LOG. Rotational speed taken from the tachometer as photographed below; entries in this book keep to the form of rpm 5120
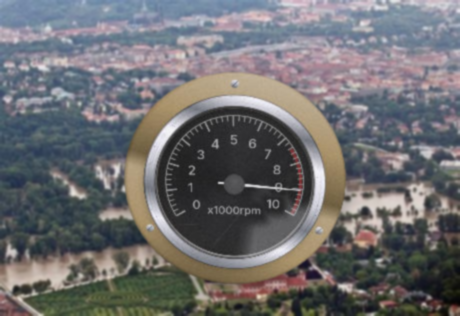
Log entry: rpm 9000
